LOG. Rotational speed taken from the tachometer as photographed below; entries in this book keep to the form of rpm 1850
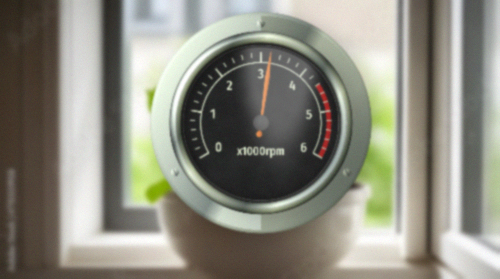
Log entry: rpm 3200
